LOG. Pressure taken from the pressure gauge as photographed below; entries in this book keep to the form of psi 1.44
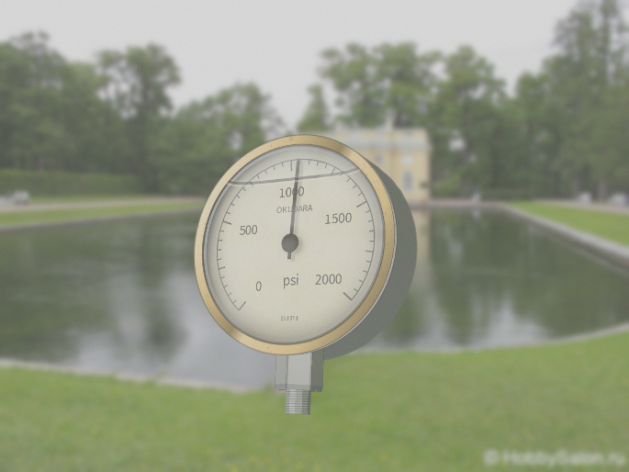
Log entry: psi 1050
